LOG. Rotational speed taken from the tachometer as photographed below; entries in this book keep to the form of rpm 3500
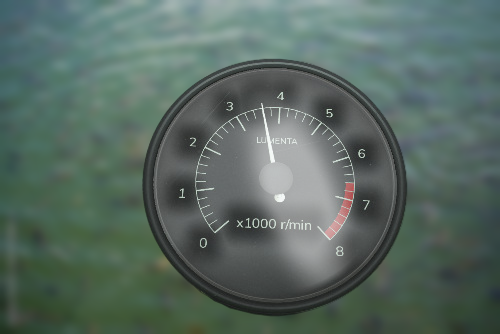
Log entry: rpm 3600
